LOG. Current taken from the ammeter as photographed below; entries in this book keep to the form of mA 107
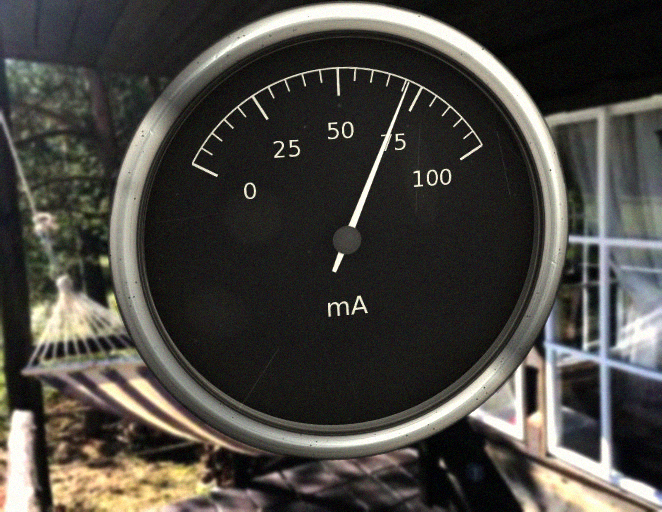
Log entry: mA 70
